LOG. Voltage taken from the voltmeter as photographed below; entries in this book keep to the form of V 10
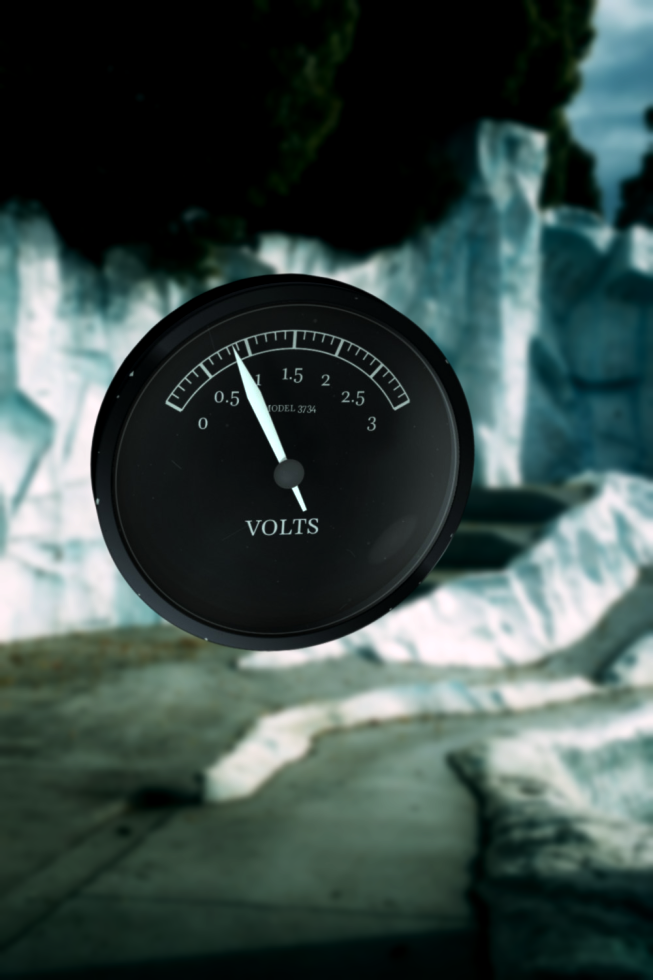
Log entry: V 0.85
